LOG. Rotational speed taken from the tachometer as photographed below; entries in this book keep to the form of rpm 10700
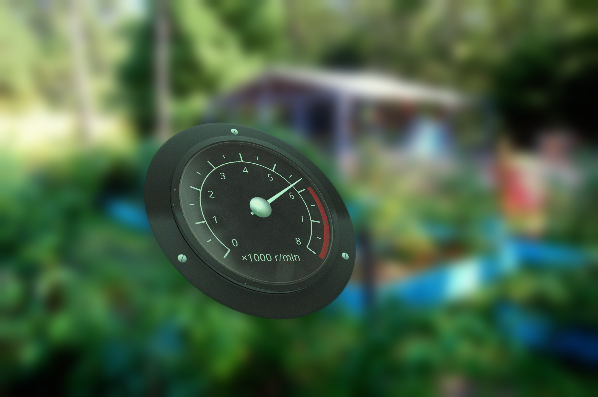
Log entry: rpm 5750
